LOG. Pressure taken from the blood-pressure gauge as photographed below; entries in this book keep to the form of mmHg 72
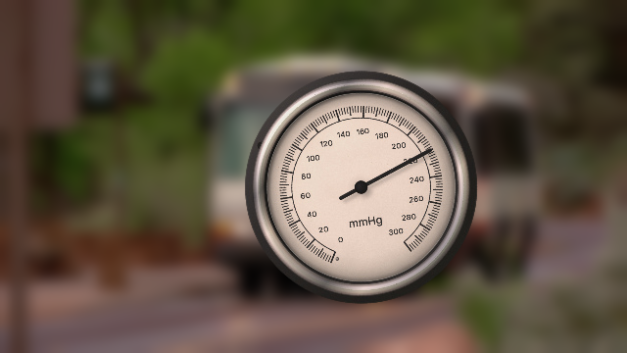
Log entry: mmHg 220
